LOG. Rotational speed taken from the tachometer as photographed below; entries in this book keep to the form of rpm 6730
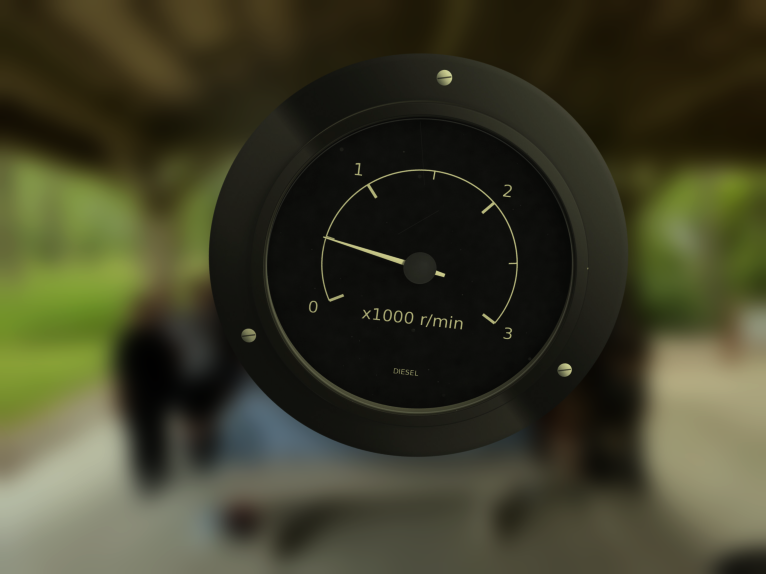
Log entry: rpm 500
